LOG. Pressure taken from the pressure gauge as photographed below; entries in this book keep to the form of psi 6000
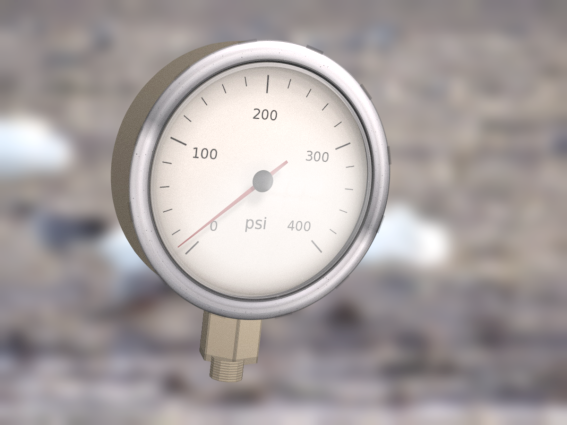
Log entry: psi 10
